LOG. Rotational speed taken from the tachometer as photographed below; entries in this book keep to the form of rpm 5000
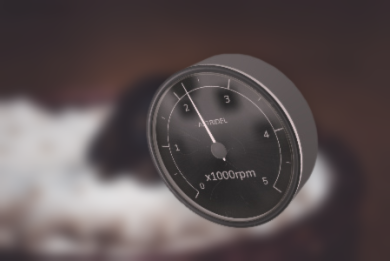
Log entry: rpm 2250
